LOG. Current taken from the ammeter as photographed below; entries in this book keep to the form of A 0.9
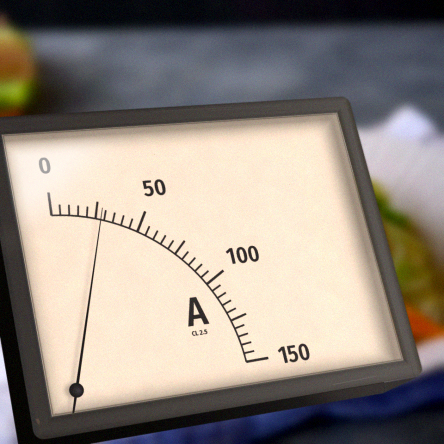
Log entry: A 27.5
